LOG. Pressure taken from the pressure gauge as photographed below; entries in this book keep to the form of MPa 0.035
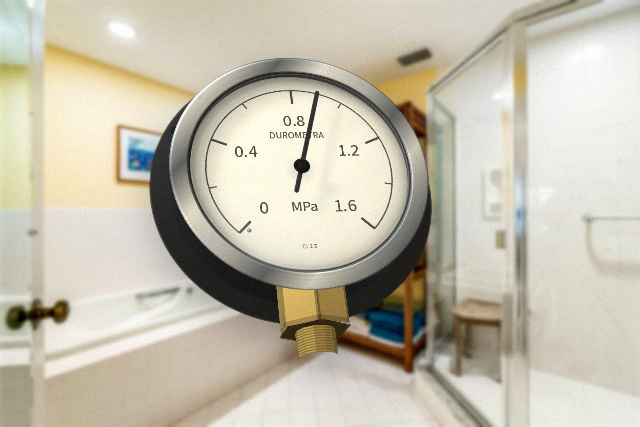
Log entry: MPa 0.9
